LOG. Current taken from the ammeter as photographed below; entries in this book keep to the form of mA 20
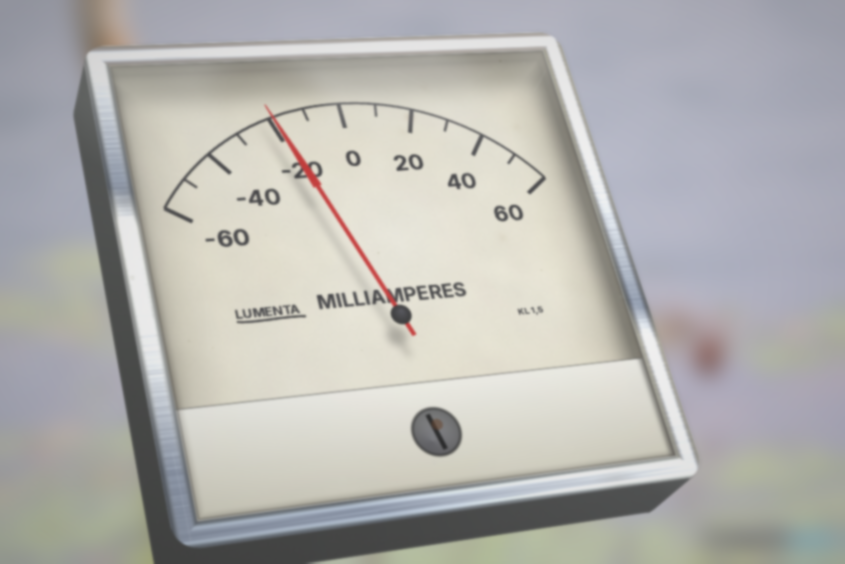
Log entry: mA -20
